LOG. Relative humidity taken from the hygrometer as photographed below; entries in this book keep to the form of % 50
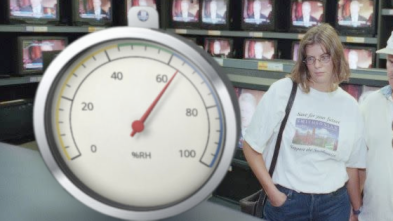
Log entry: % 64
